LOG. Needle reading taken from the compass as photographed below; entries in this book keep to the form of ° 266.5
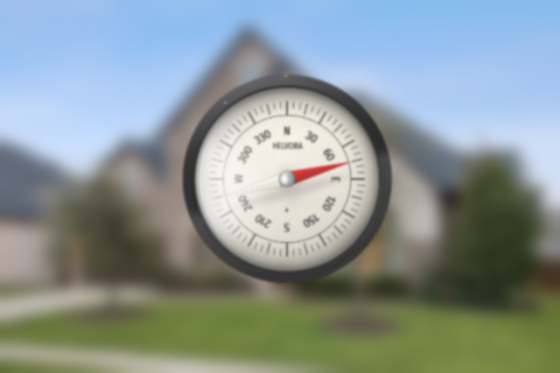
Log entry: ° 75
